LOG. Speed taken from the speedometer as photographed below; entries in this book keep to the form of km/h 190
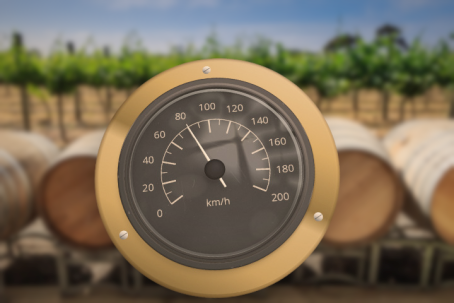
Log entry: km/h 80
